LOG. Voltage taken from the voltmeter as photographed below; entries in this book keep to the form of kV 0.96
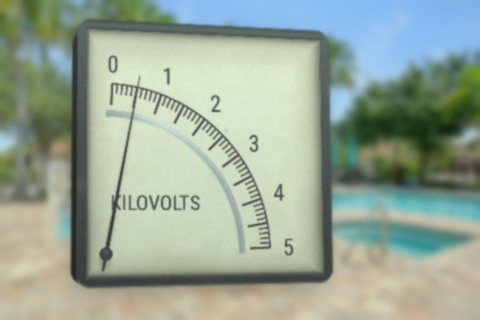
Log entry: kV 0.5
